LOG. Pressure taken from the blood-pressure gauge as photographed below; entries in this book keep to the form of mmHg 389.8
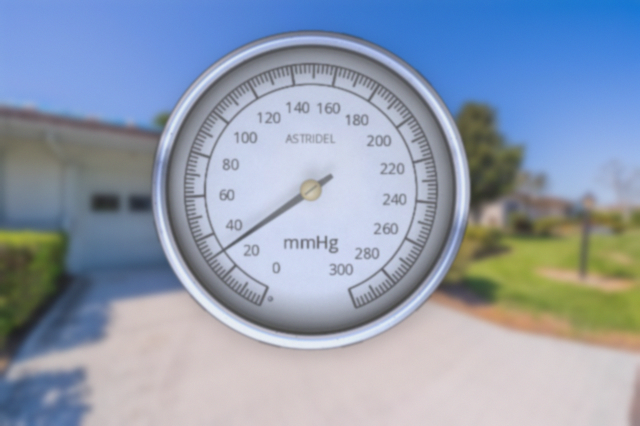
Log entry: mmHg 30
